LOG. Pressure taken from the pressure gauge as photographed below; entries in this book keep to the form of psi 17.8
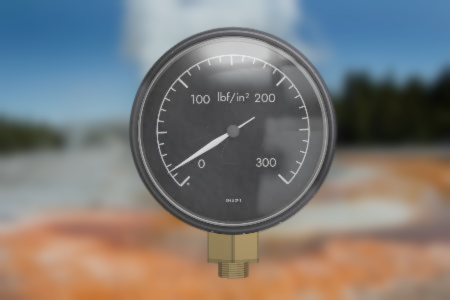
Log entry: psi 15
